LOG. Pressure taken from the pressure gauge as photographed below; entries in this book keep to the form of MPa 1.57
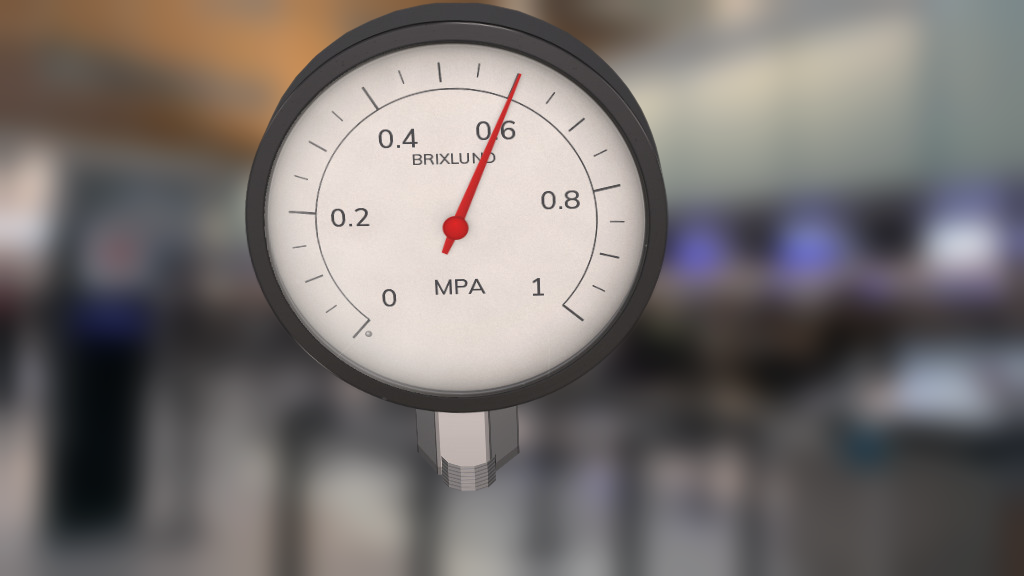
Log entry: MPa 0.6
